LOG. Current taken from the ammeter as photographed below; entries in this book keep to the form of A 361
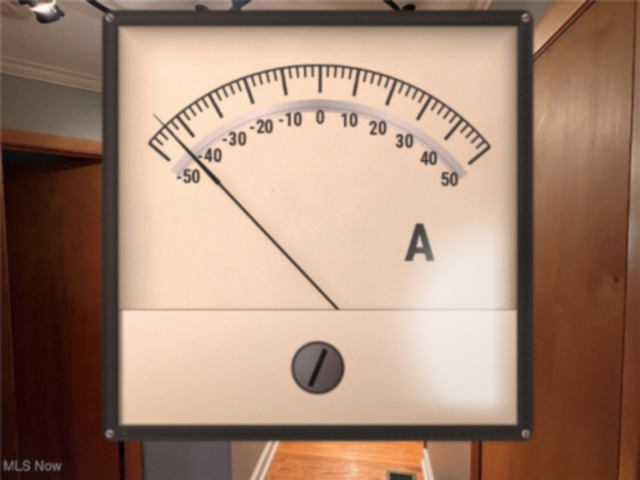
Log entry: A -44
